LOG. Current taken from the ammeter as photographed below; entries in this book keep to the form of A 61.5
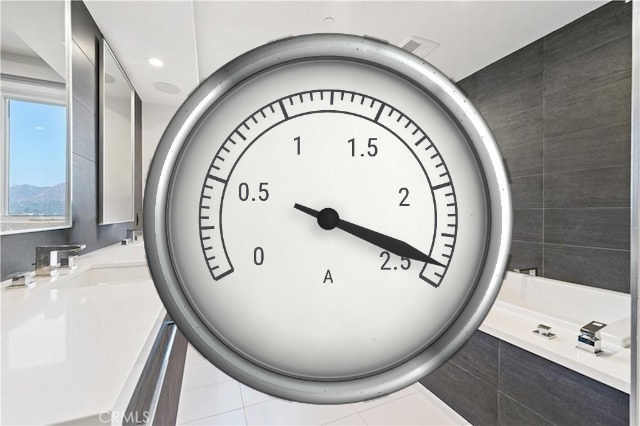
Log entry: A 2.4
